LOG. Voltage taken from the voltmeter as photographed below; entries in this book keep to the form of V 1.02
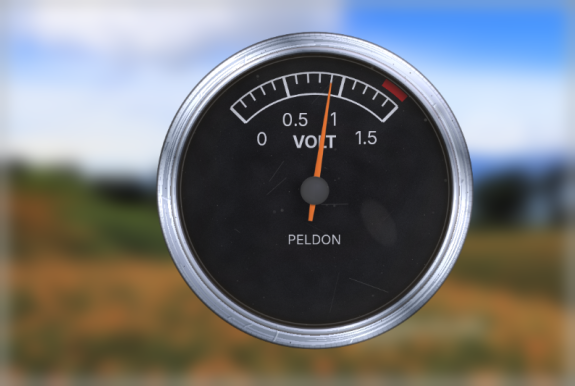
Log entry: V 0.9
